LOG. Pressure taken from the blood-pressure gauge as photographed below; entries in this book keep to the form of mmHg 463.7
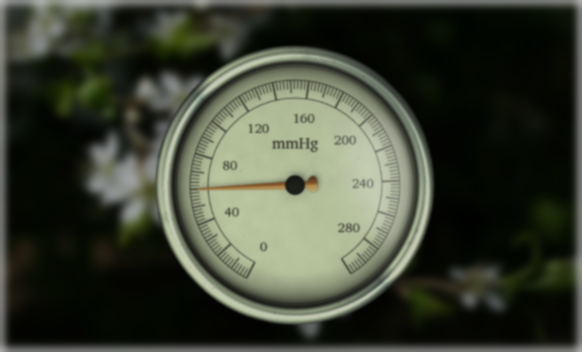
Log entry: mmHg 60
